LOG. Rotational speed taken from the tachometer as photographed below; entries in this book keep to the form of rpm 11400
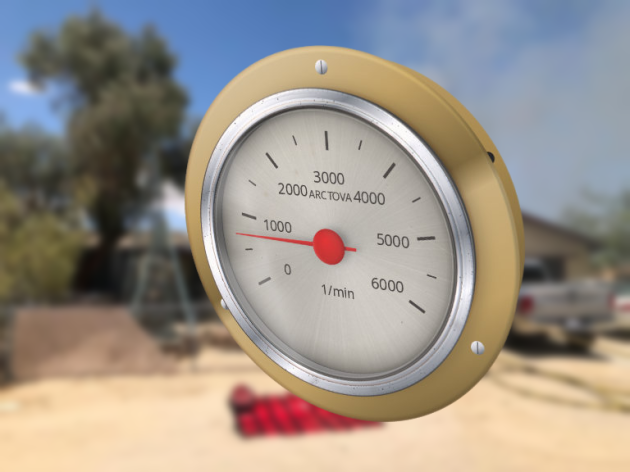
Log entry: rpm 750
